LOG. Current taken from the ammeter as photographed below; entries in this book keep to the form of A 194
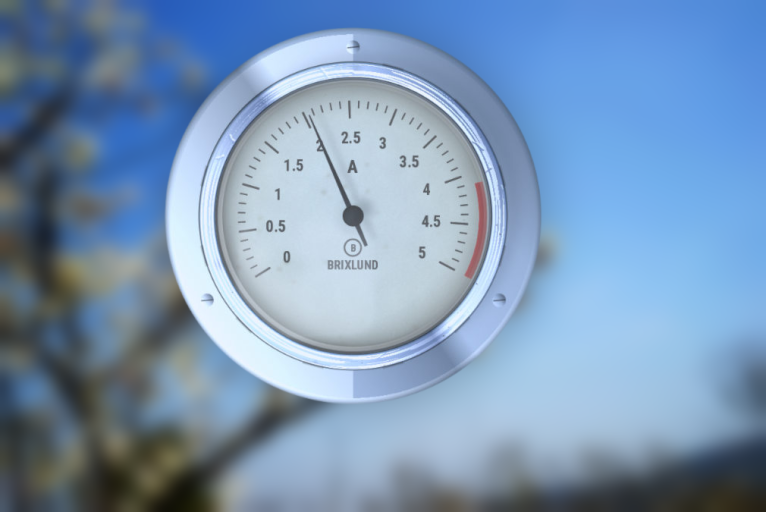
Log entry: A 2.05
